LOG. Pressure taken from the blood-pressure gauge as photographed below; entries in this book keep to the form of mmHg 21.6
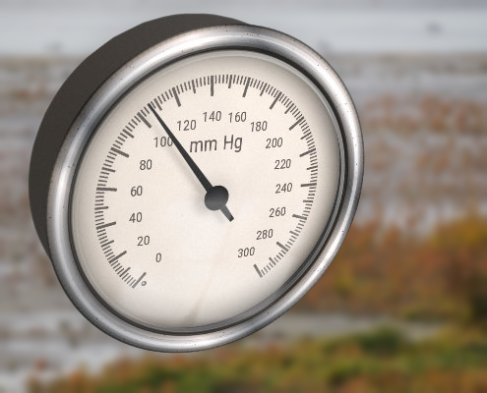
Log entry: mmHg 106
